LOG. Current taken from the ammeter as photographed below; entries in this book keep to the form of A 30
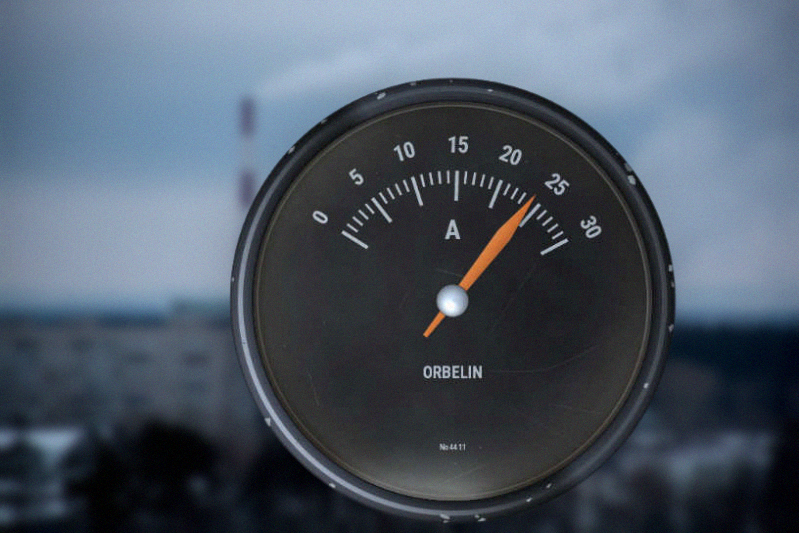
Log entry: A 24
